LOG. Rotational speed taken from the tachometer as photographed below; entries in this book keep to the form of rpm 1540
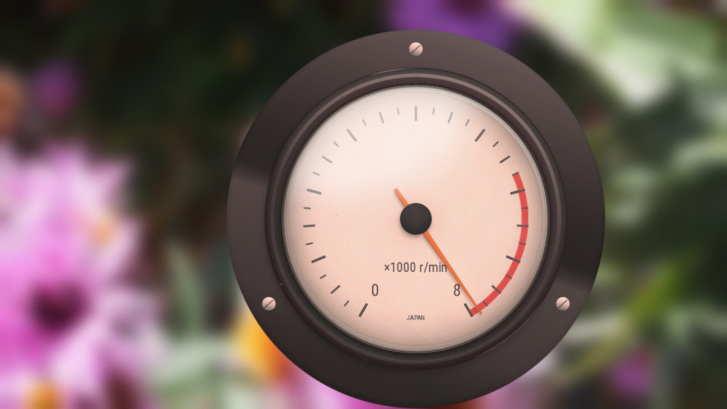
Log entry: rpm 7875
